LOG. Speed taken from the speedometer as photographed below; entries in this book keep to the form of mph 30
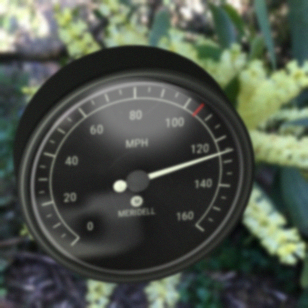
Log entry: mph 125
